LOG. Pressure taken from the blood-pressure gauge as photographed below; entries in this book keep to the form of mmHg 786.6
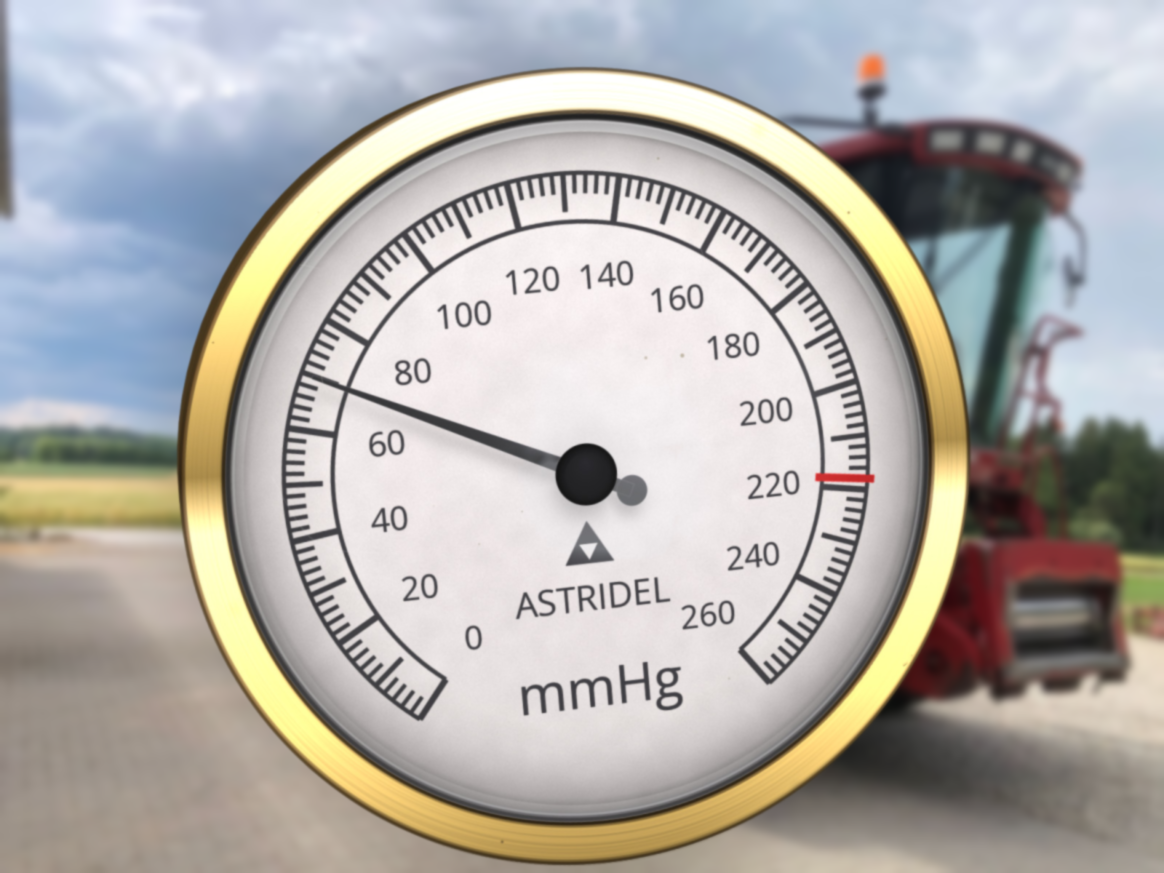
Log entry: mmHg 70
